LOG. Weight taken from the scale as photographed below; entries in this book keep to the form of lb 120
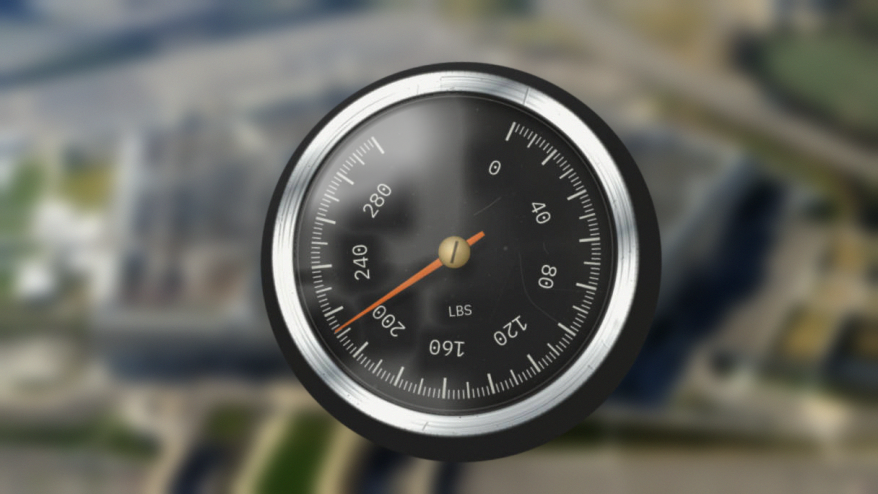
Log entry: lb 212
